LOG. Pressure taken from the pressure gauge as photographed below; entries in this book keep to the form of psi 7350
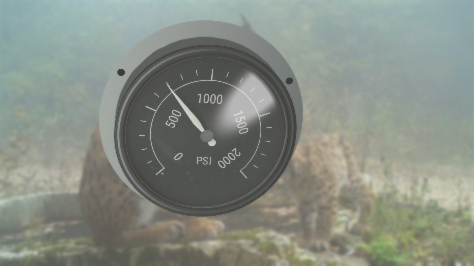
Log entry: psi 700
